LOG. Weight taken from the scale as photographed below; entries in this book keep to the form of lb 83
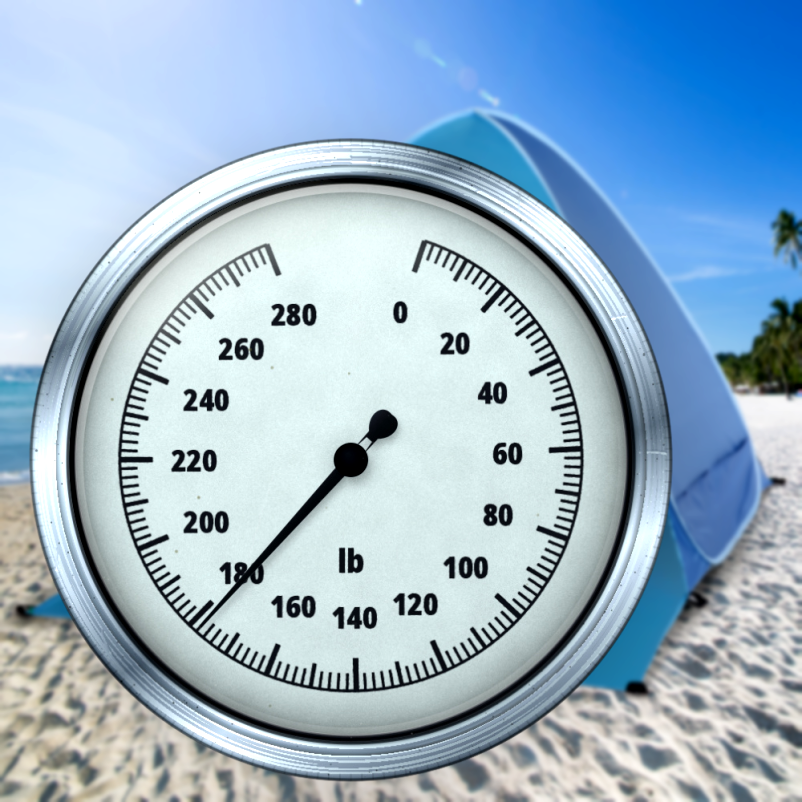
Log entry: lb 178
